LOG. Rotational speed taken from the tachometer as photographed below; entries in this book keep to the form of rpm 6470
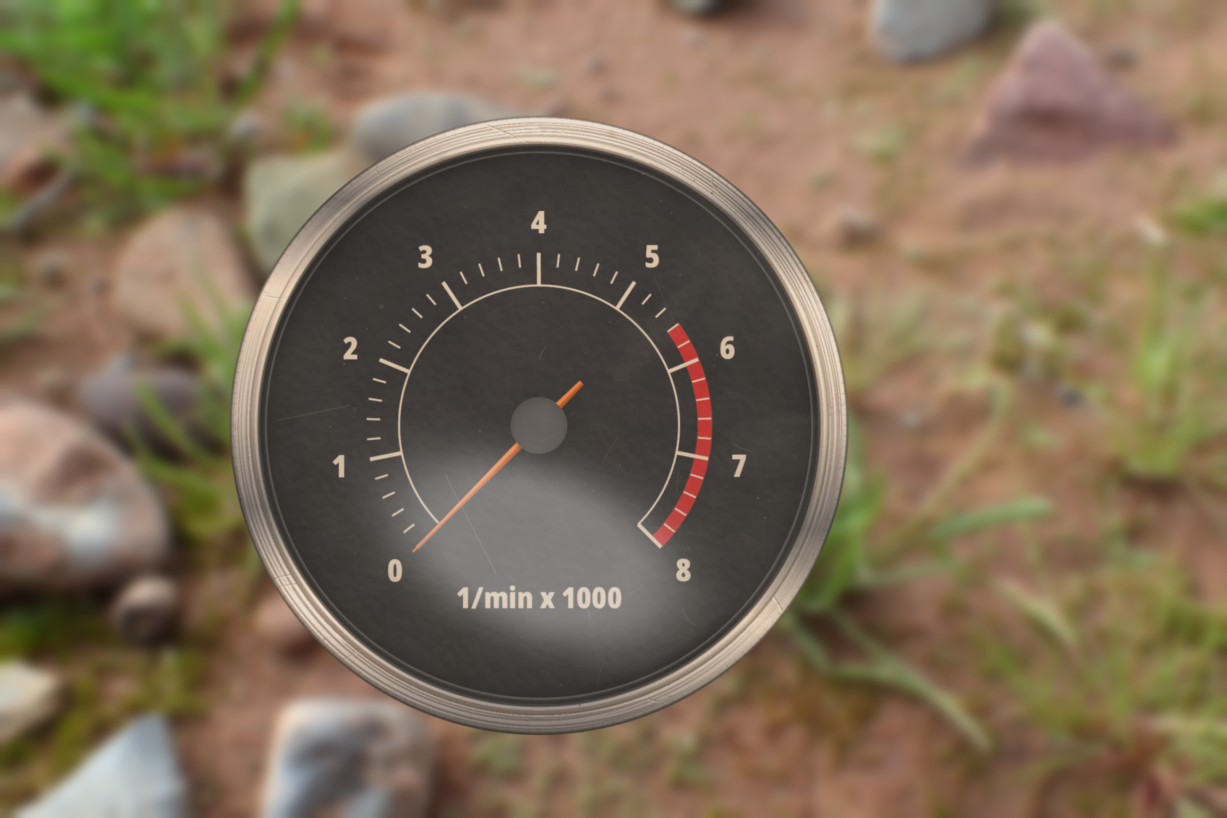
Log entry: rpm 0
